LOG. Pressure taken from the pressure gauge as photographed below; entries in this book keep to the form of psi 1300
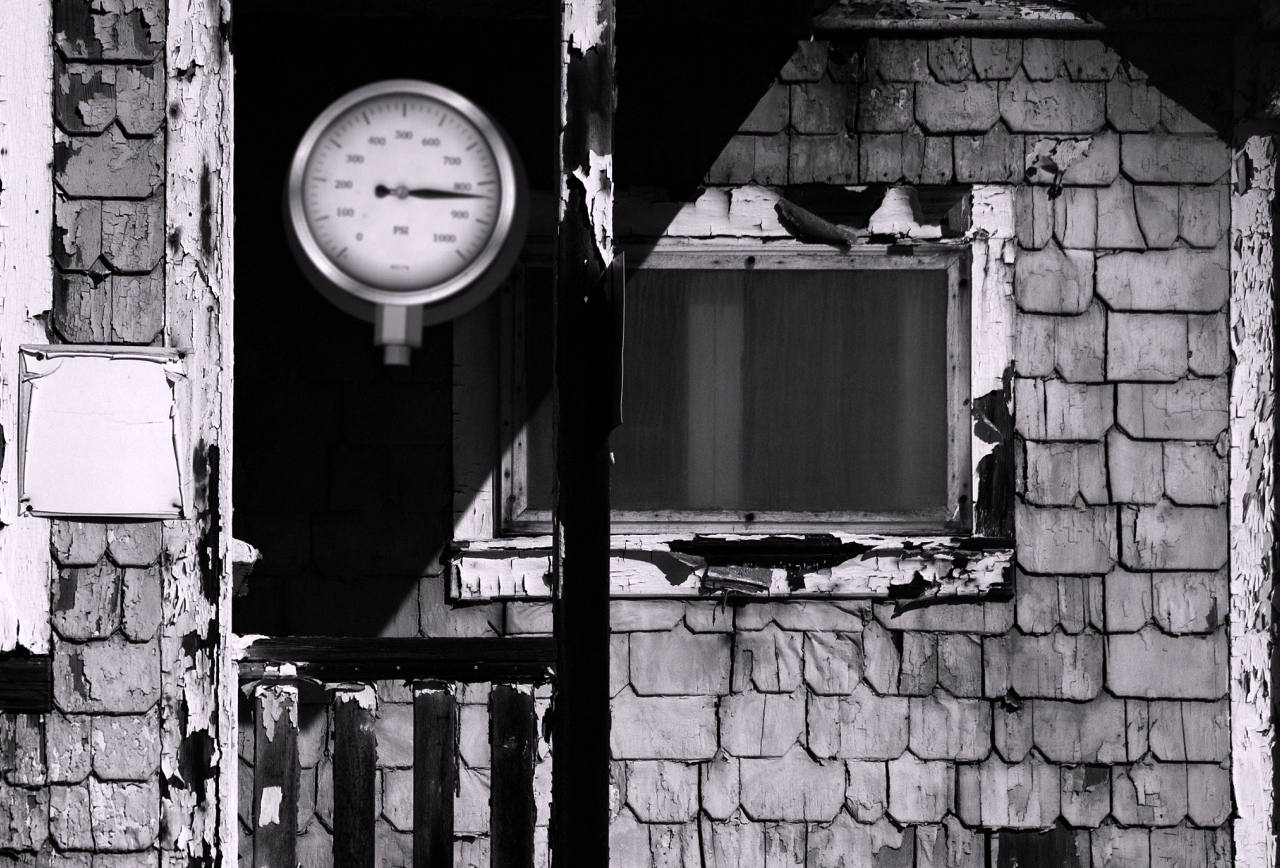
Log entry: psi 840
